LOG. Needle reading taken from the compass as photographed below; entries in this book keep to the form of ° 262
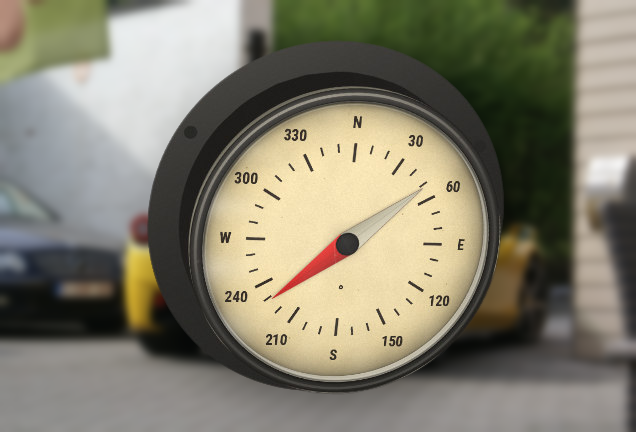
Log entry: ° 230
